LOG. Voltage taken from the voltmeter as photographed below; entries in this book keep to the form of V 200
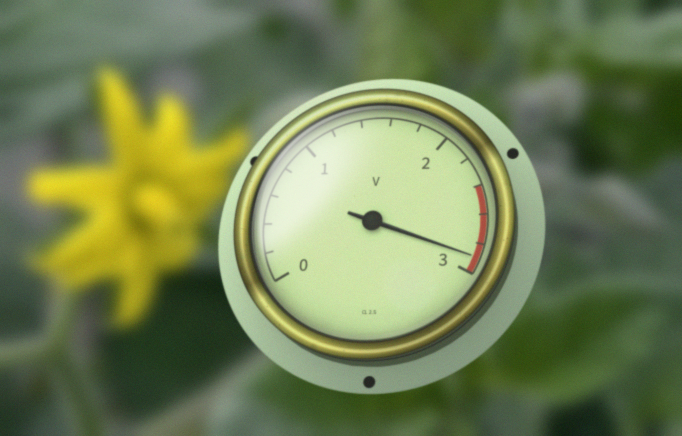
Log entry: V 2.9
